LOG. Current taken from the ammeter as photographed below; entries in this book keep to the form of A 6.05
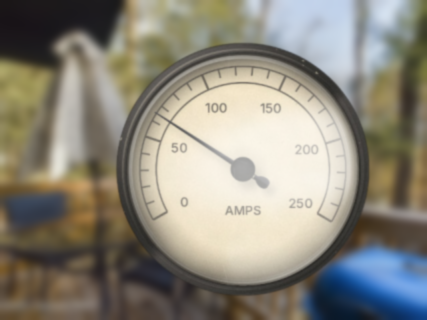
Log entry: A 65
